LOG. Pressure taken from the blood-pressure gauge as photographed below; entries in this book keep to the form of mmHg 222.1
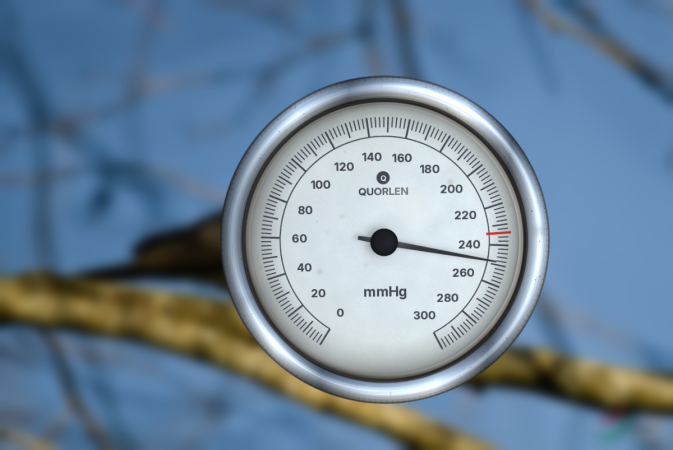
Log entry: mmHg 248
